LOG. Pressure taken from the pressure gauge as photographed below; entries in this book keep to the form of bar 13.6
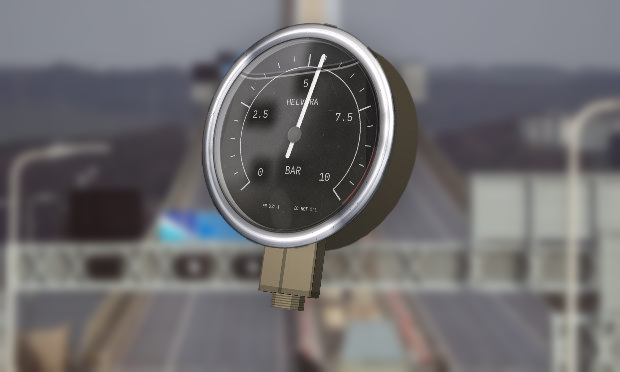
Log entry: bar 5.5
